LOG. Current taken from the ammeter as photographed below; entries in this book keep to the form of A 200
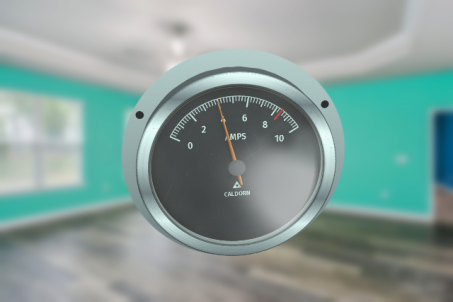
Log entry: A 4
